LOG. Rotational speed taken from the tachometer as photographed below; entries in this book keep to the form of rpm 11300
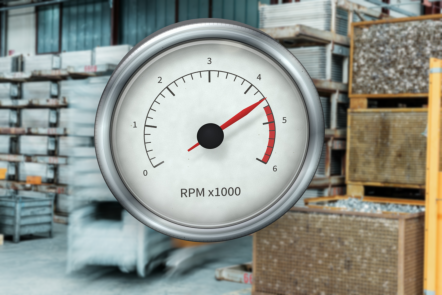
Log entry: rpm 4400
